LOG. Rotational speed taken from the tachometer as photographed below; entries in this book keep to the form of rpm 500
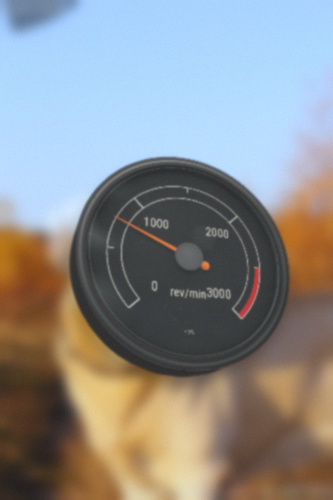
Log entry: rpm 750
